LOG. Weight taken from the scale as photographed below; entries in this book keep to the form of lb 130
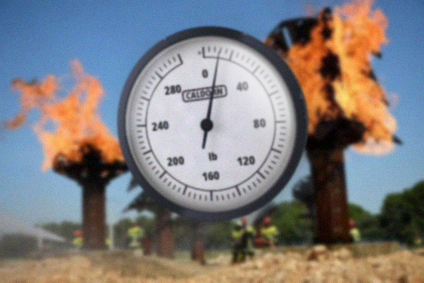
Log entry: lb 12
